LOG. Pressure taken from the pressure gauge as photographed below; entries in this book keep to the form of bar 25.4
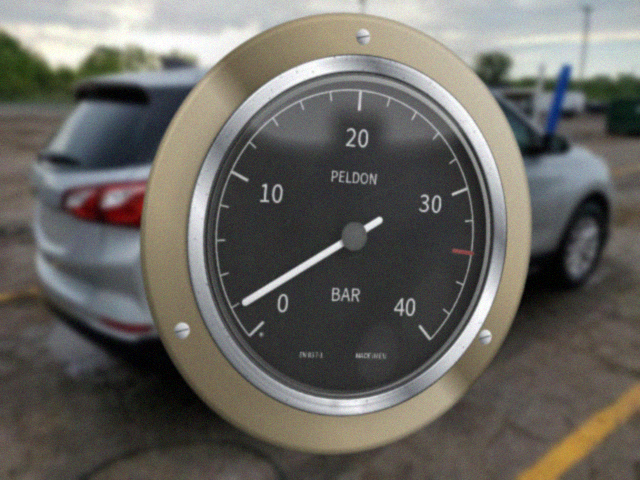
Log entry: bar 2
